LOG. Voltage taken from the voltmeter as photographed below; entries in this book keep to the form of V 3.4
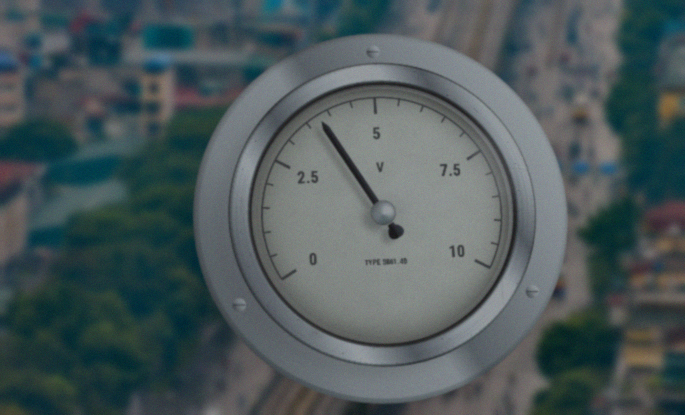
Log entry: V 3.75
